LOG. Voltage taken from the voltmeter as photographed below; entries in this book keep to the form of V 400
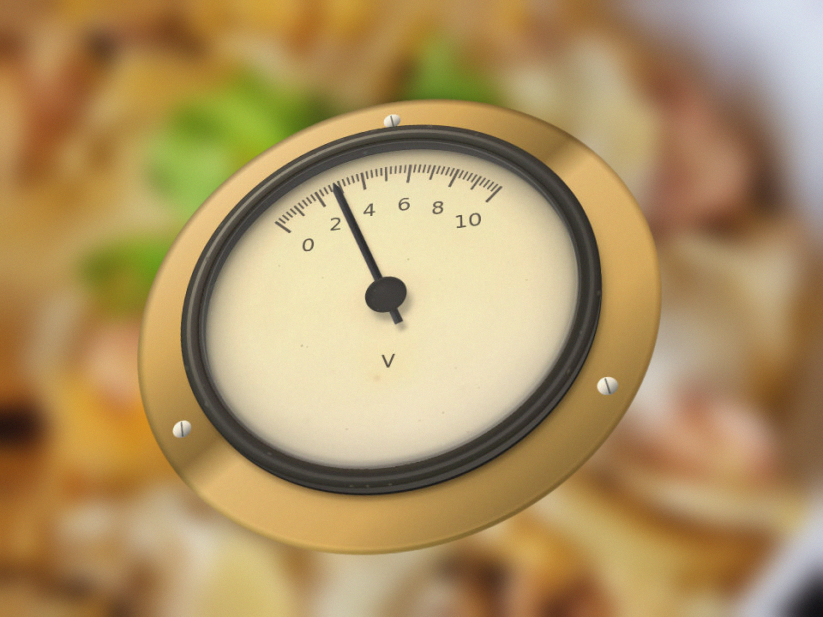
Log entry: V 2.8
